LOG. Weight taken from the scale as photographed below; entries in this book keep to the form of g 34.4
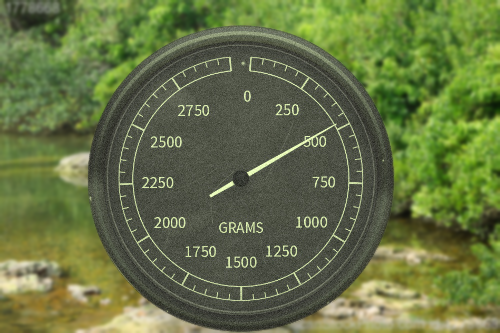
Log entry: g 475
